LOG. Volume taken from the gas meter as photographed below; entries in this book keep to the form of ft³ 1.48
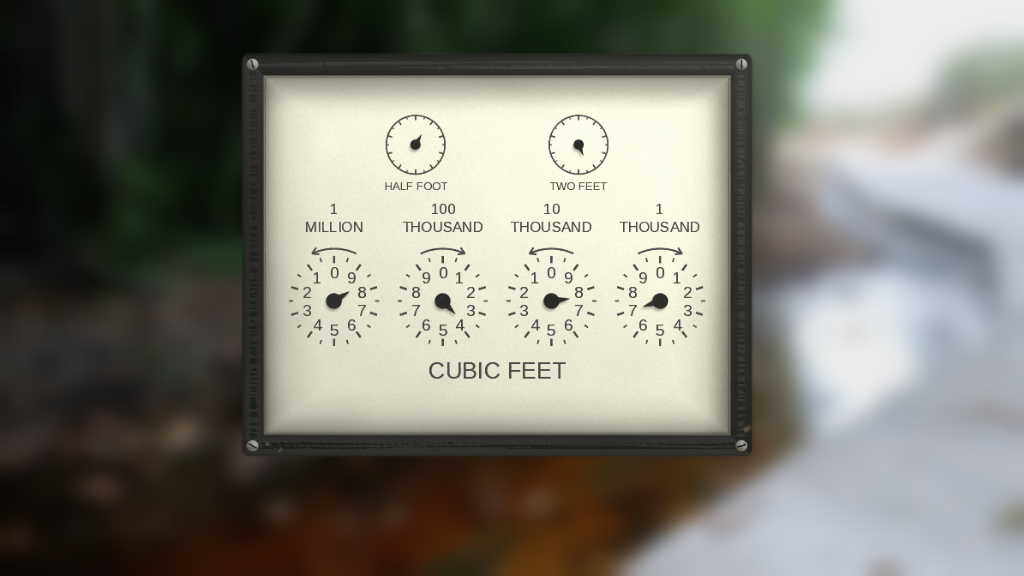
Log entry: ft³ 837700
